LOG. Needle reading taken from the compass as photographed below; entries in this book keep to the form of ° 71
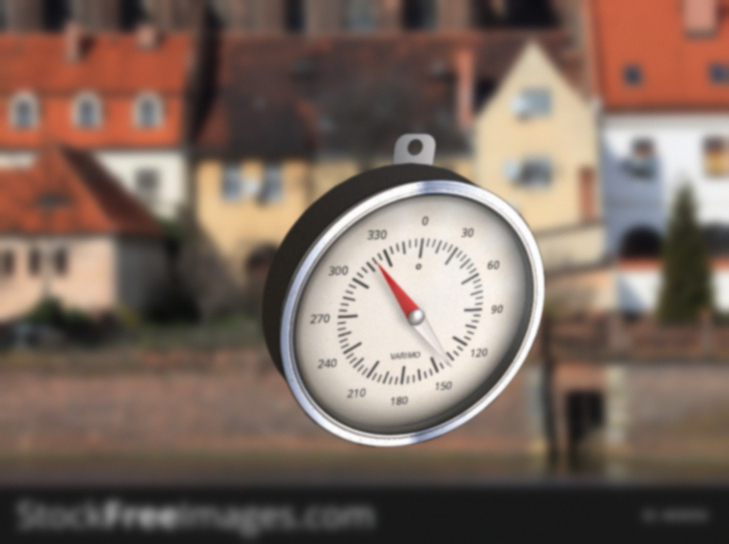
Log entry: ° 320
